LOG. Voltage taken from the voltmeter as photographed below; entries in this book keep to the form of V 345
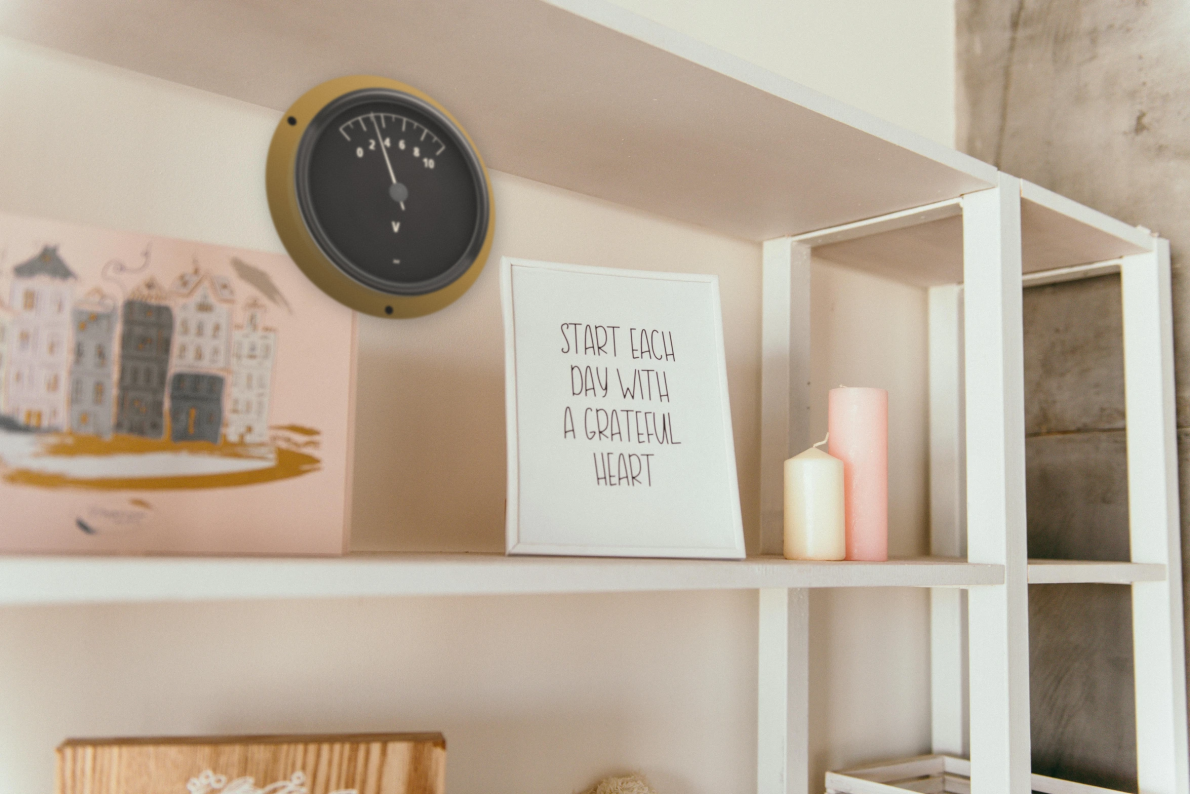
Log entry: V 3
